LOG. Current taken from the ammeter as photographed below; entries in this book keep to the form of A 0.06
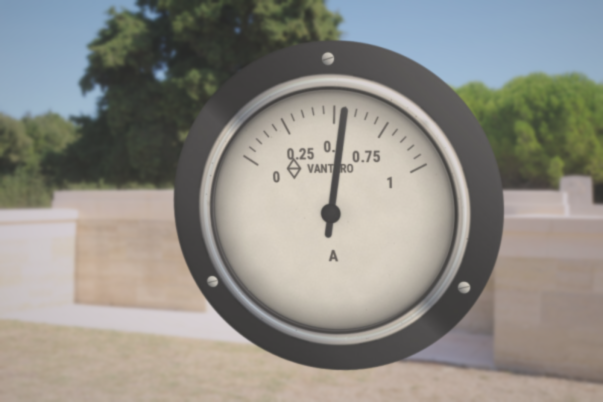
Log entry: A 0.55
